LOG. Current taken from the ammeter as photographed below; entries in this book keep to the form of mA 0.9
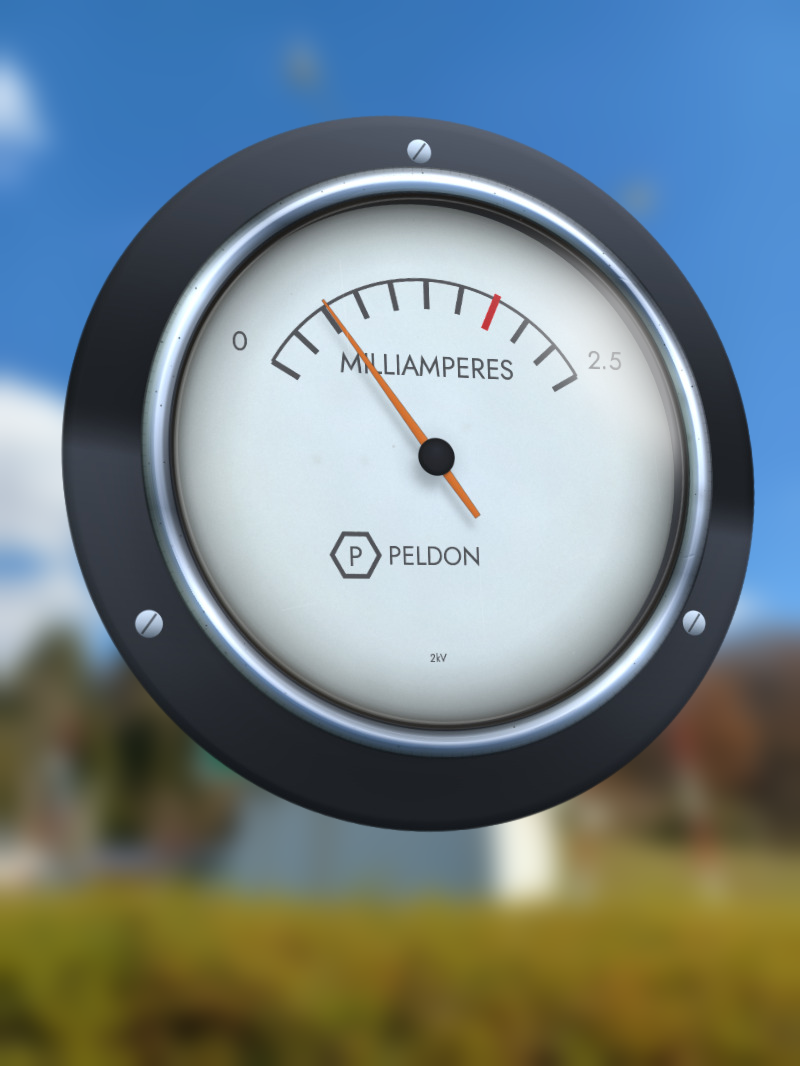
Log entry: mA 0.5
